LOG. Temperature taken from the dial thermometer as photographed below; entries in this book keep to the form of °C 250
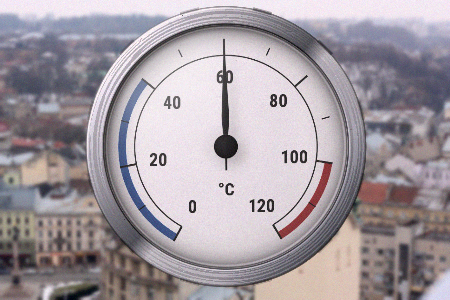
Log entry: °C 60
